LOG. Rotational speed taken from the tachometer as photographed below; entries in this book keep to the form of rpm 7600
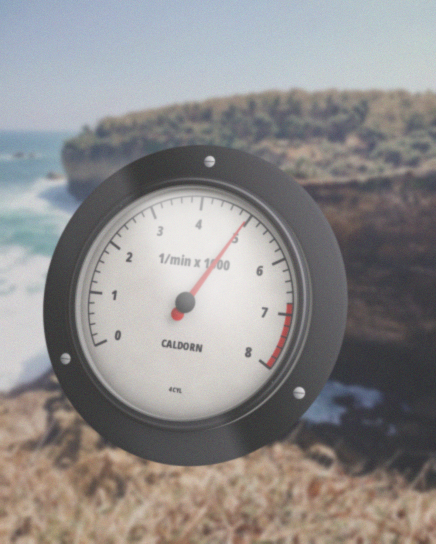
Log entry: rpm 5000
